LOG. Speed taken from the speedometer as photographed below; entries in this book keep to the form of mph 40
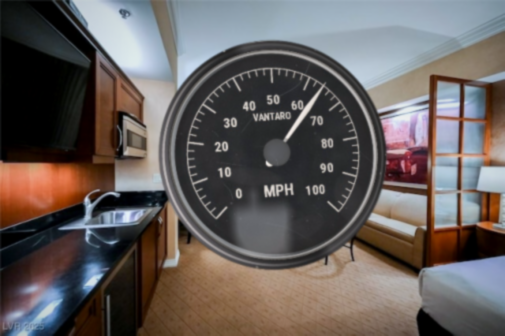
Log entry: mph 64
